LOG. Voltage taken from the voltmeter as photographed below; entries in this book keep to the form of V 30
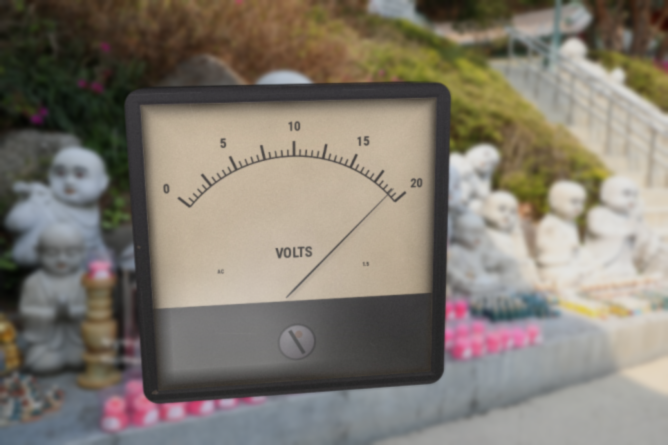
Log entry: V 19
